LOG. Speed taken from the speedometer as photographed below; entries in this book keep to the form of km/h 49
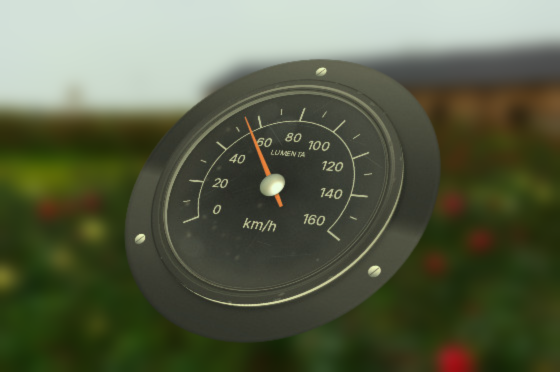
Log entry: km/h 55
